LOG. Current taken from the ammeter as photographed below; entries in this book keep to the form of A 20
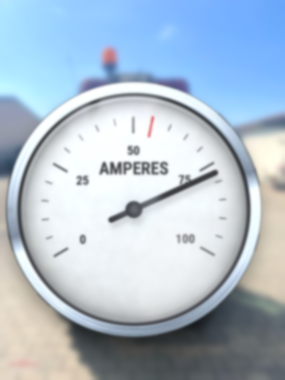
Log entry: A 77.5
